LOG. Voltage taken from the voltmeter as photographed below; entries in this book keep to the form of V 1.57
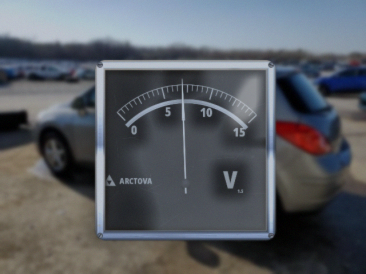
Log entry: V 7
